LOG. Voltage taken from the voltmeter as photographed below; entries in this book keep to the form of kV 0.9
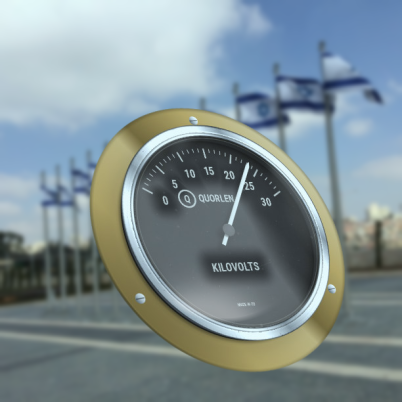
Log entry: kV 23
